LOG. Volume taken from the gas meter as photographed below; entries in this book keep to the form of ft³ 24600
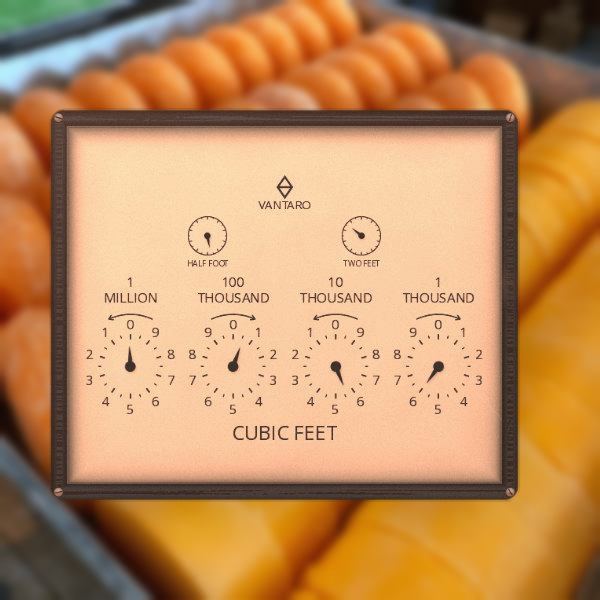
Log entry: ft³ 5600
